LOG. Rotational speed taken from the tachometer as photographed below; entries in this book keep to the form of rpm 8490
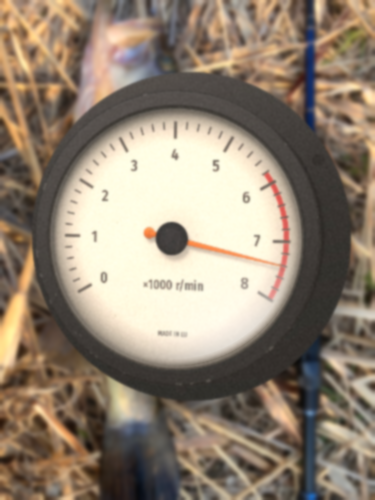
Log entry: rpm 7400
